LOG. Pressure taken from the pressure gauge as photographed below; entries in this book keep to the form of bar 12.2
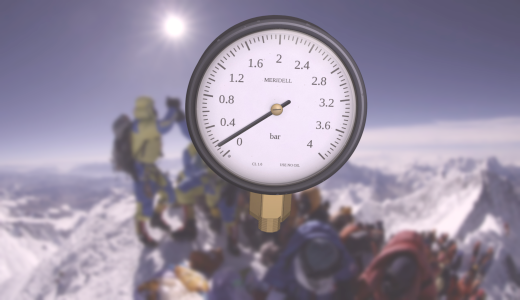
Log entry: bar 0.15
